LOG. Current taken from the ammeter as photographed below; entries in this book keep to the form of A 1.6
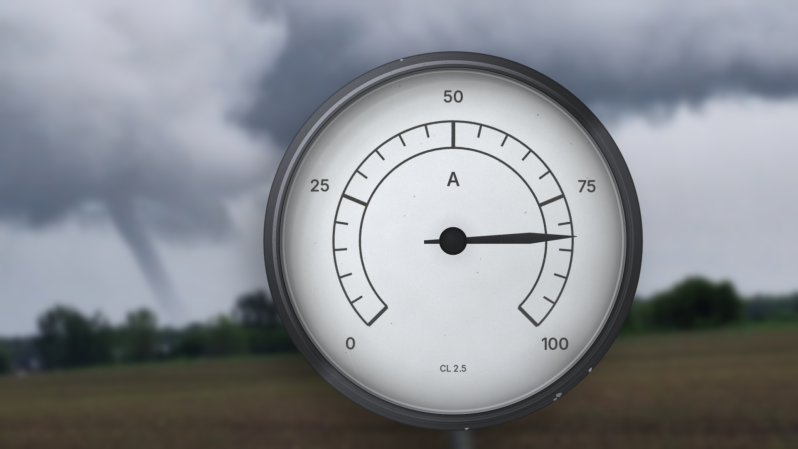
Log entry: A 82.5
